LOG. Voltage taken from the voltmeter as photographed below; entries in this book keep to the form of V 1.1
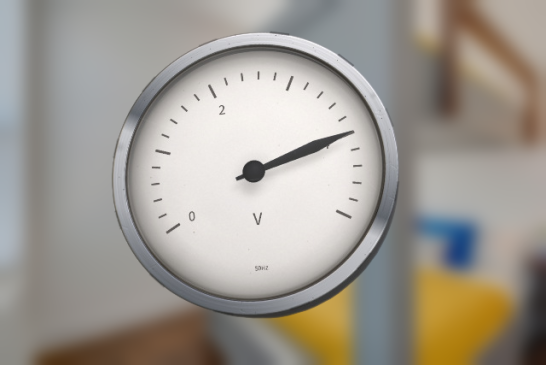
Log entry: V 4
